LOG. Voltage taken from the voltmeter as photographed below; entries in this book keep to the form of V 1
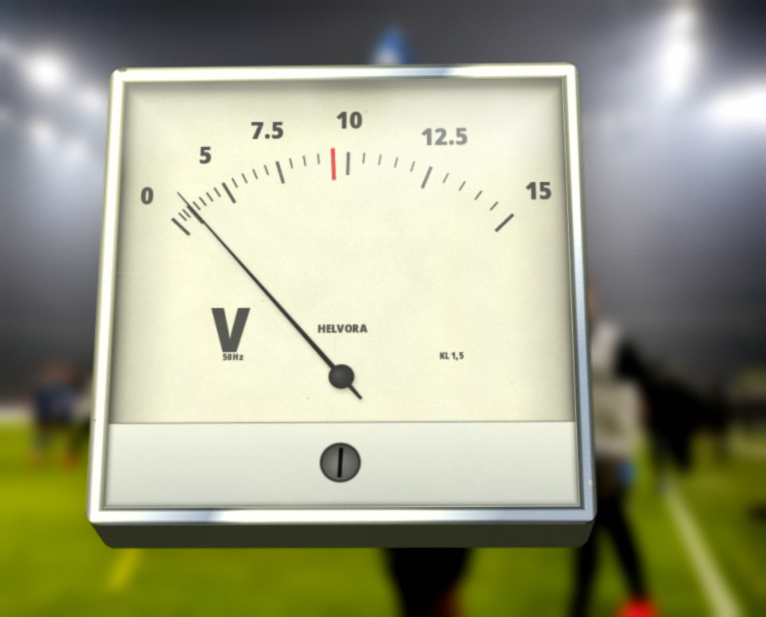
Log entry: V 2.5
